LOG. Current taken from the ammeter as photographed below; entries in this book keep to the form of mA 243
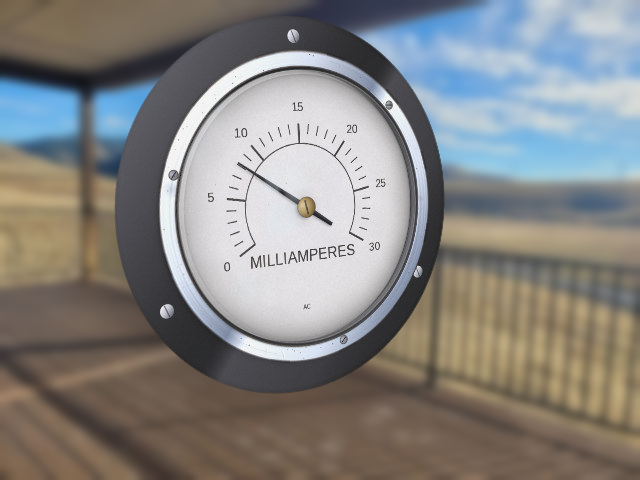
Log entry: mA 8
